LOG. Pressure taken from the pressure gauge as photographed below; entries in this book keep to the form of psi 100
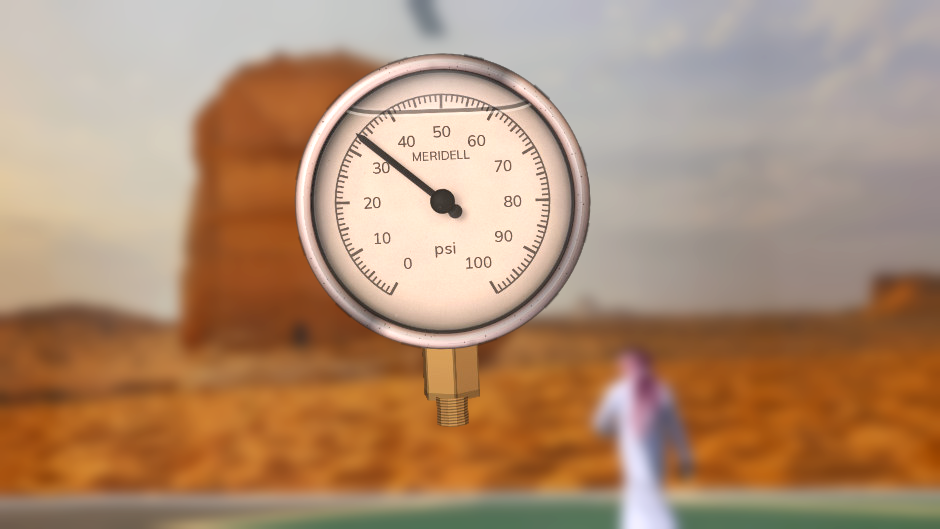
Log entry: psi 33
